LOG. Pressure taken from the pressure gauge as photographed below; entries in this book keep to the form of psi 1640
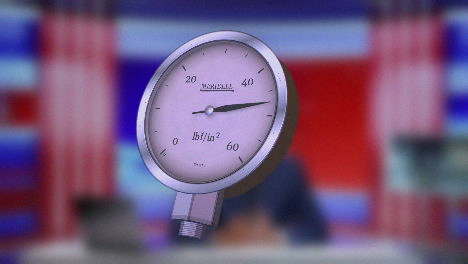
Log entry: psi 47.5
